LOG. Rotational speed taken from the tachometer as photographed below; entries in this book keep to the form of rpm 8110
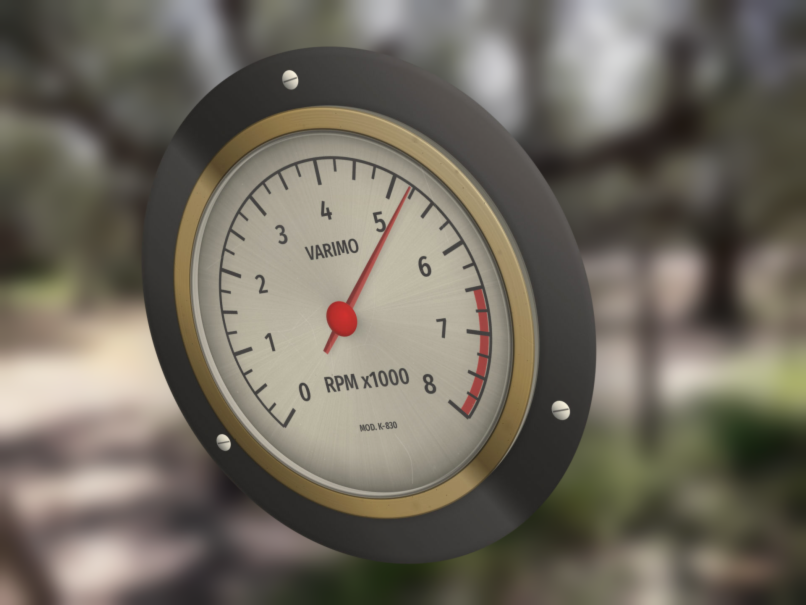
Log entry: rpm 5250
